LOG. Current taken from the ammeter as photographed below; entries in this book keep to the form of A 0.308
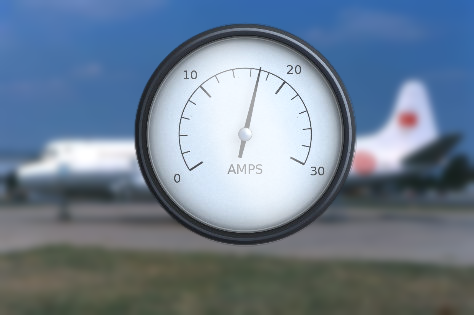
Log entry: A 17
